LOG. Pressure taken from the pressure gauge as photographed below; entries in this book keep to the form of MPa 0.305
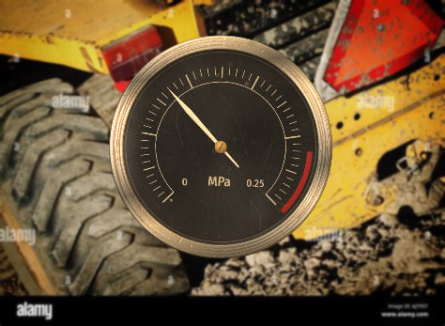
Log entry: MPa 0.085
